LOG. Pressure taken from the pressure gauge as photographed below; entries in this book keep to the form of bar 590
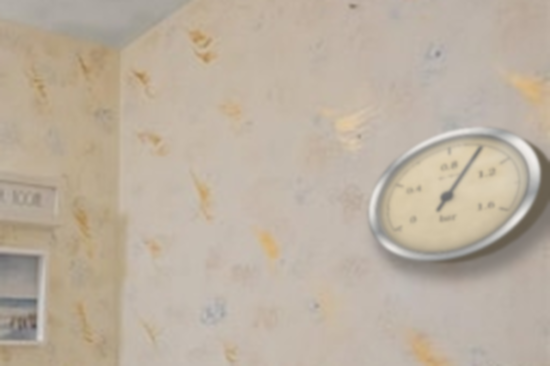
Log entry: bar 1
